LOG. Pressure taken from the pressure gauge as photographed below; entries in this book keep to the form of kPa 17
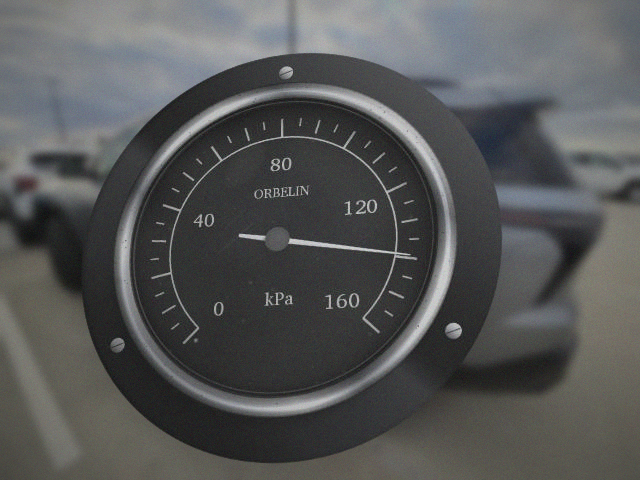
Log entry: kPa 140
